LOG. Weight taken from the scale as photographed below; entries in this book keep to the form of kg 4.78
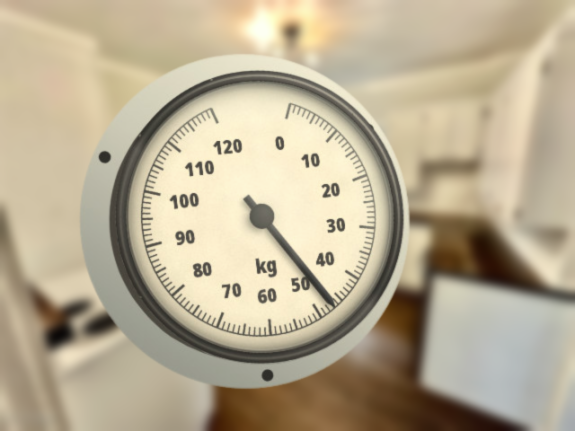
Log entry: kg 47
